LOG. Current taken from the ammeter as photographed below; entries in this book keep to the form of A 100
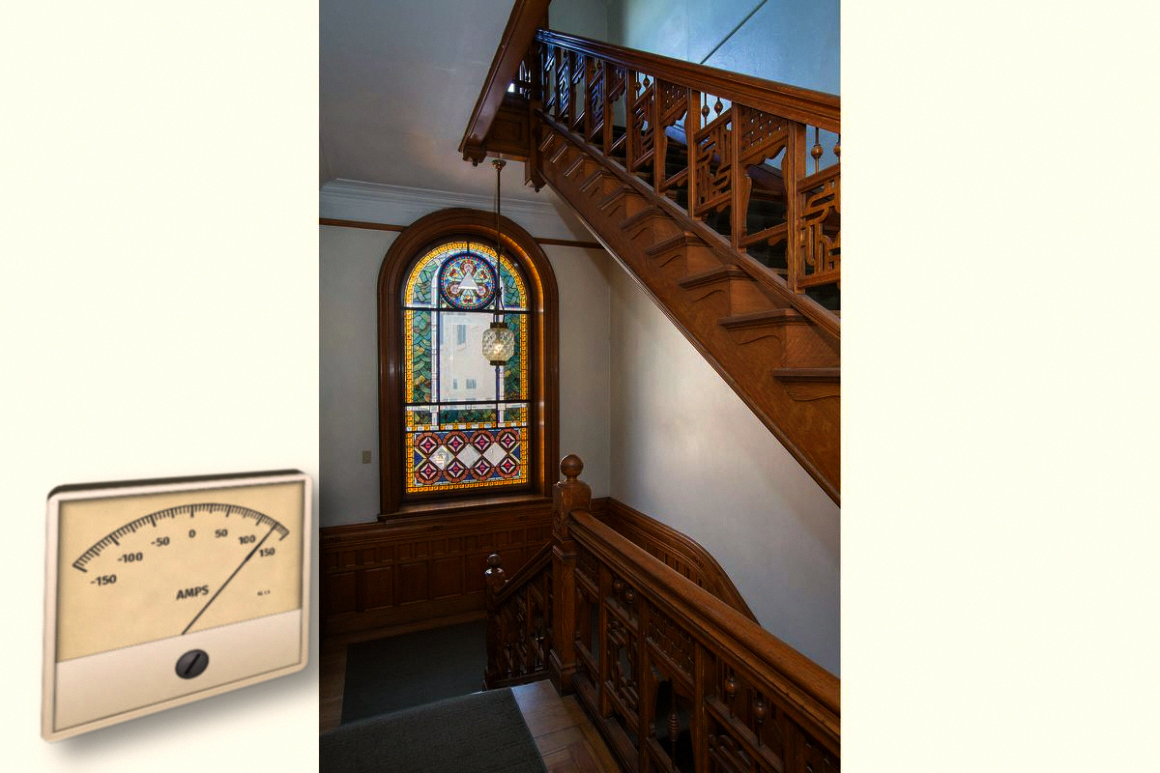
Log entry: A 125
